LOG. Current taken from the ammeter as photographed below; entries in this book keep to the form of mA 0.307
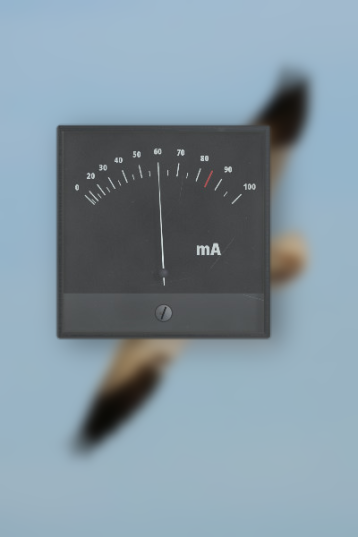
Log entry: mA 60
